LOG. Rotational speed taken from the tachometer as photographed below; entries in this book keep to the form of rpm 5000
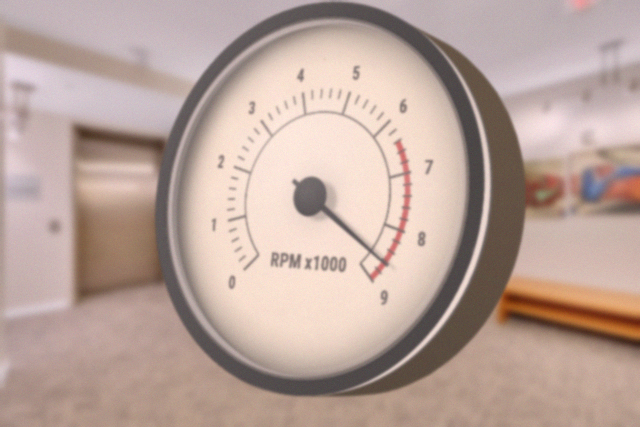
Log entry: rpm 8600
